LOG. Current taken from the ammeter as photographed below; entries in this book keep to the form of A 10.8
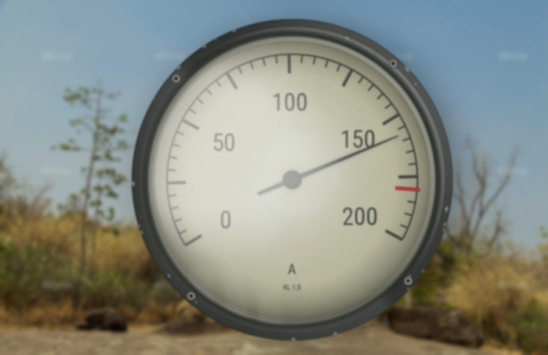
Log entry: A 157.5
